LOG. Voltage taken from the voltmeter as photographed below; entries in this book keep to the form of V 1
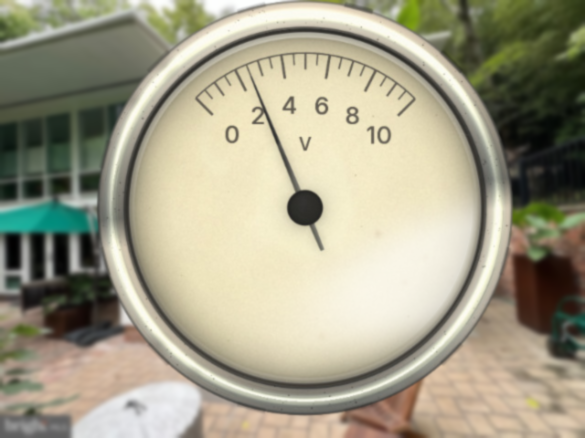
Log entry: V 2.5
